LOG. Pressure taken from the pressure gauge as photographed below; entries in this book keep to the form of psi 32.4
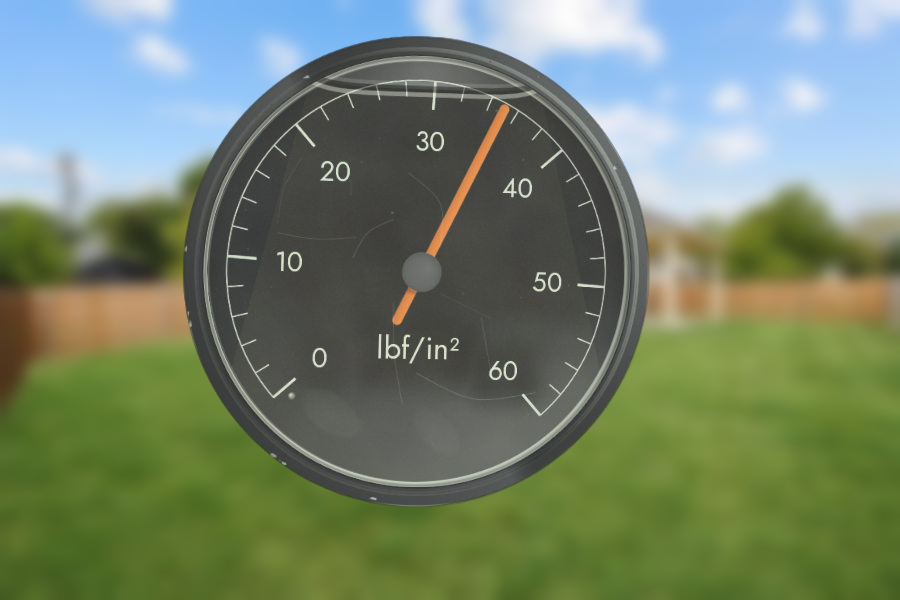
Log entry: psi 35
